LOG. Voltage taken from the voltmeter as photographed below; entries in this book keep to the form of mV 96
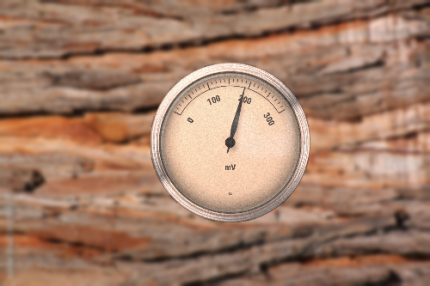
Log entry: mV 190
